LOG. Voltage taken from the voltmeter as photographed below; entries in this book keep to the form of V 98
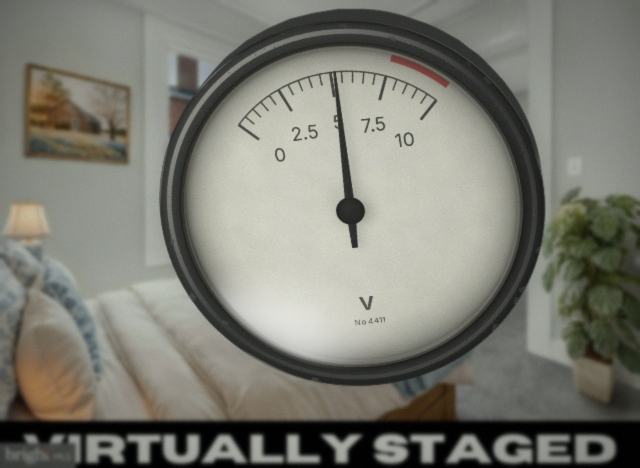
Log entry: V 5.25
